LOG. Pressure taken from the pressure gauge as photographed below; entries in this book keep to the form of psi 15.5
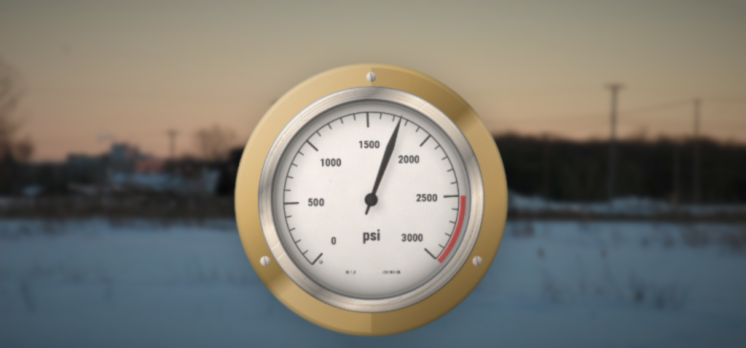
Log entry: psi 1750
